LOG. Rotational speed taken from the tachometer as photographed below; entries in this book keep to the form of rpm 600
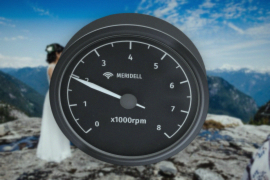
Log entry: rpm 2000
